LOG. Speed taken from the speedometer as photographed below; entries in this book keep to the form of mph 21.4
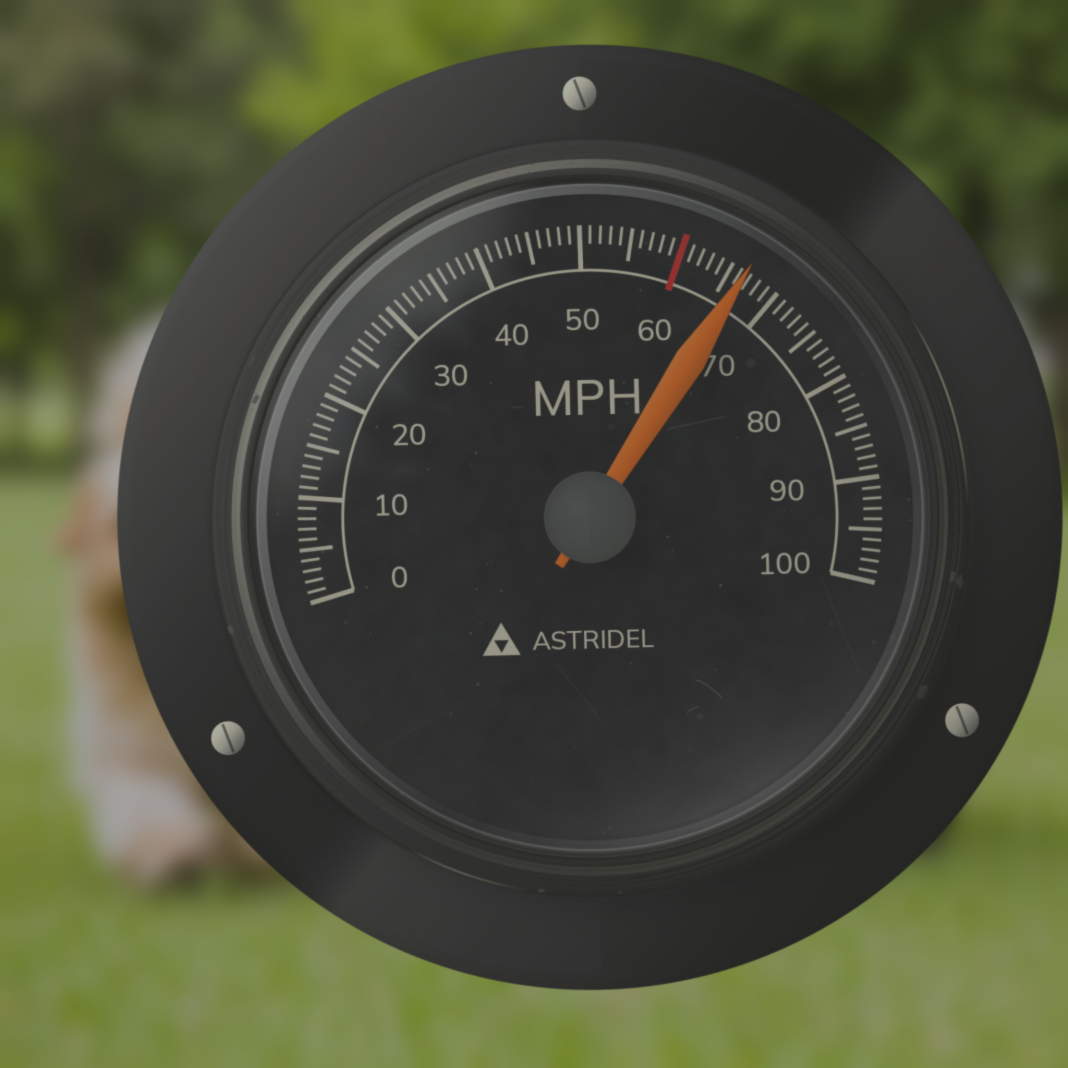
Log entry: mph 66.5
